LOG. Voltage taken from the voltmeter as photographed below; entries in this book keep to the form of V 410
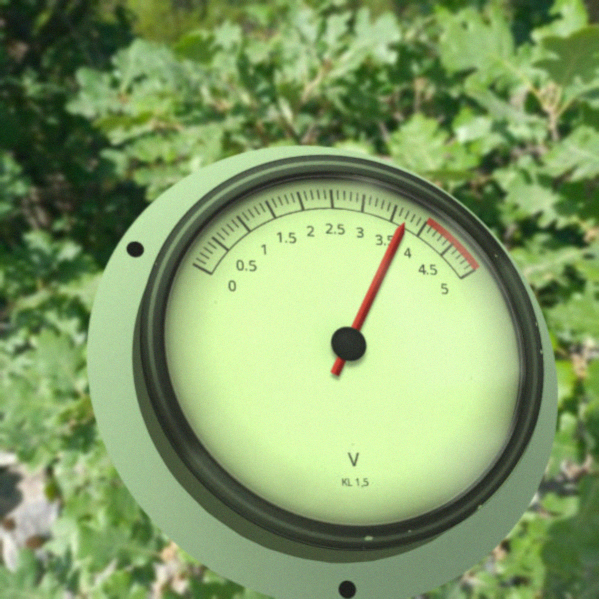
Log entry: V 3.7
